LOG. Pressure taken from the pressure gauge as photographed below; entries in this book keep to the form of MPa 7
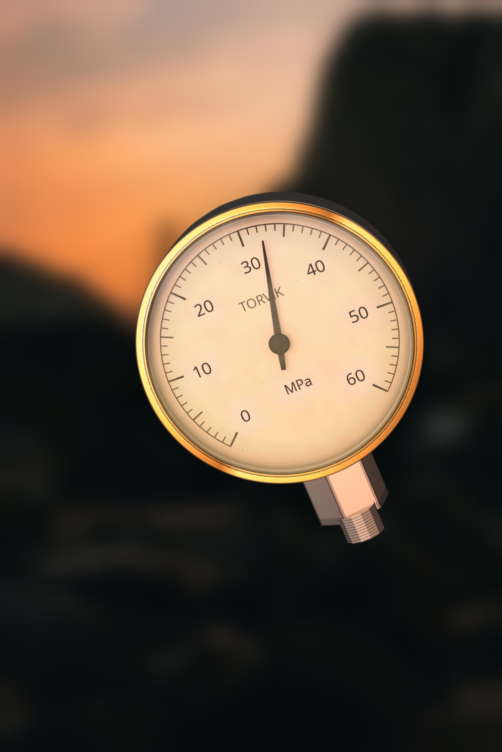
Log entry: MPa 32.5
